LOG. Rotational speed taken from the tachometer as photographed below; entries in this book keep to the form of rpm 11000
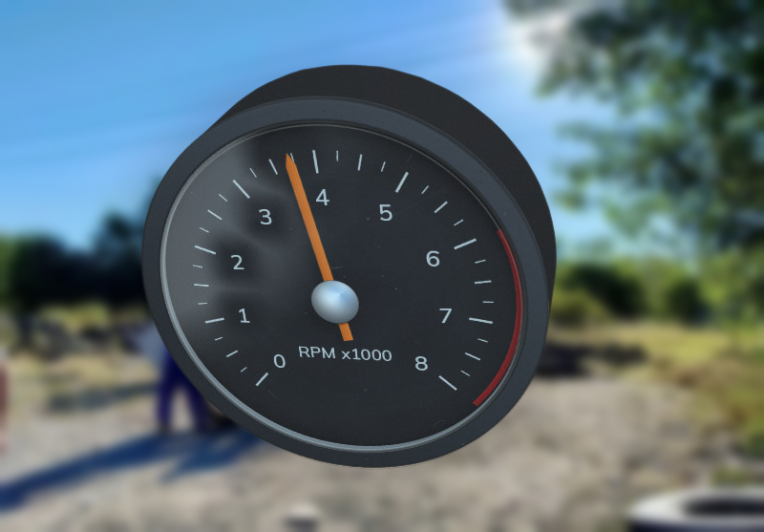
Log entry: rpm 3750
